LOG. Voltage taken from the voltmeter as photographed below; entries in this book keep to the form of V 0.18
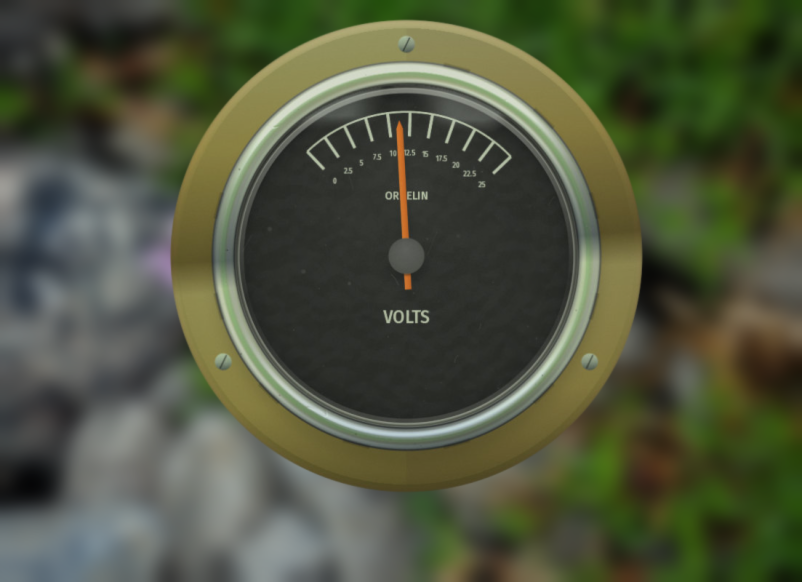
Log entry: V 11.25
